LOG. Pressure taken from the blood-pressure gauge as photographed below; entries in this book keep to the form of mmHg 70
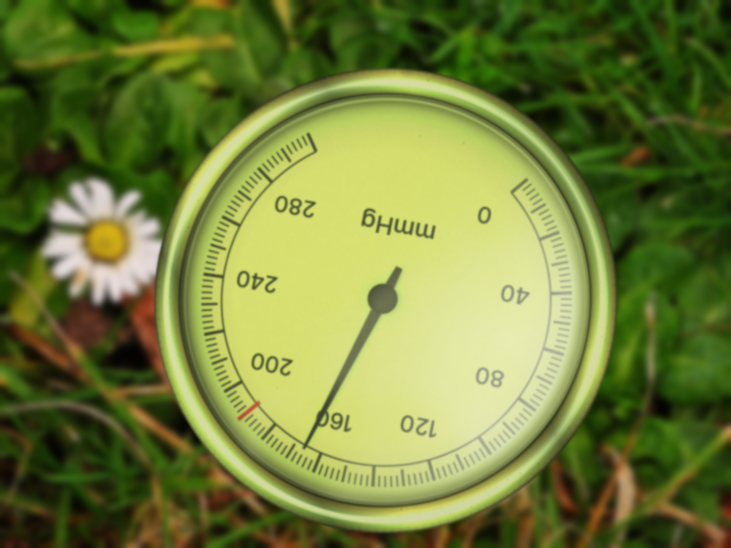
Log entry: mmHg 166
